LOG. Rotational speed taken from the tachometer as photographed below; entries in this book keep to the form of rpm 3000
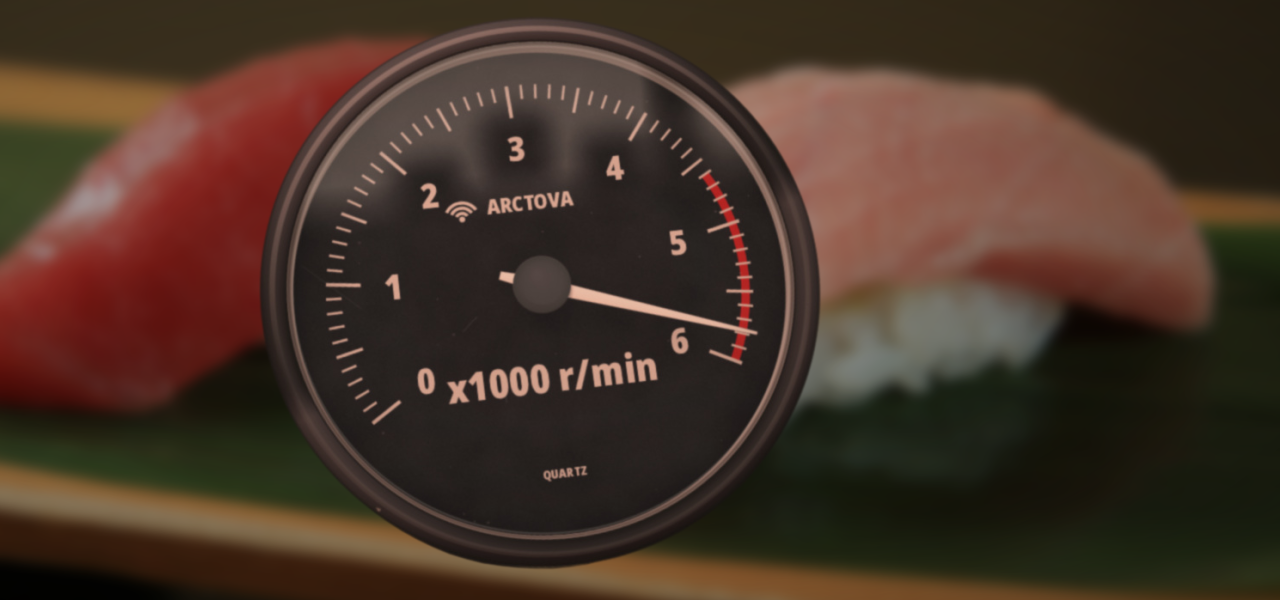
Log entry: rpm 5800
